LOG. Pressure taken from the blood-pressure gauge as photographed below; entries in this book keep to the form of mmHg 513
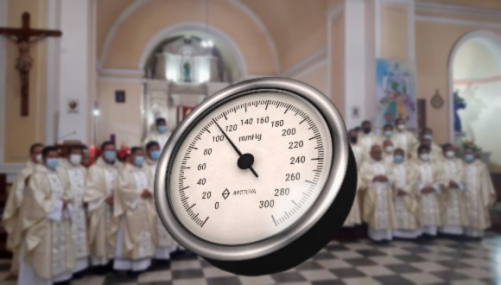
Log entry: mmHg 110
